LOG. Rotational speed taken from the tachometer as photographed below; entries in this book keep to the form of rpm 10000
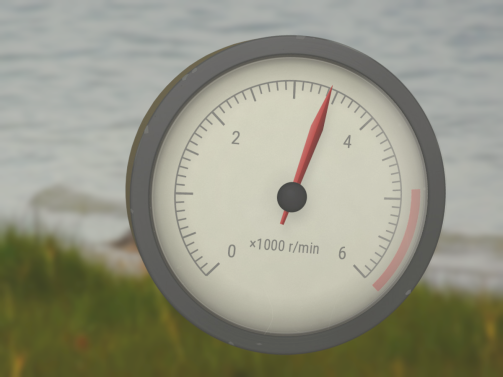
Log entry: rpm 3400
